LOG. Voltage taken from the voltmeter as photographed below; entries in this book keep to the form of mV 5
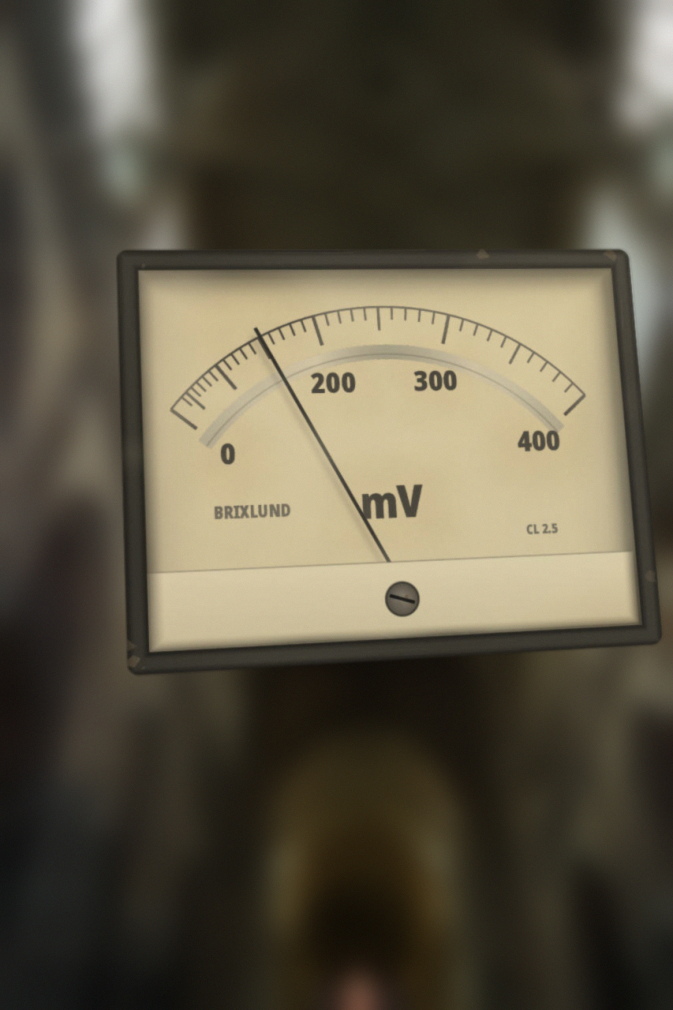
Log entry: mV 150
